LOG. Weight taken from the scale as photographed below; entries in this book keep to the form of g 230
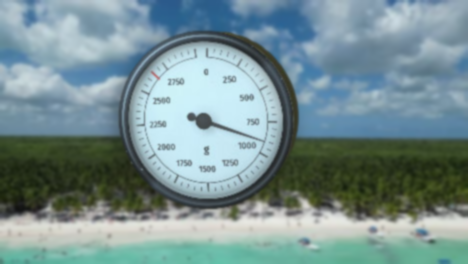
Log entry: g 900
